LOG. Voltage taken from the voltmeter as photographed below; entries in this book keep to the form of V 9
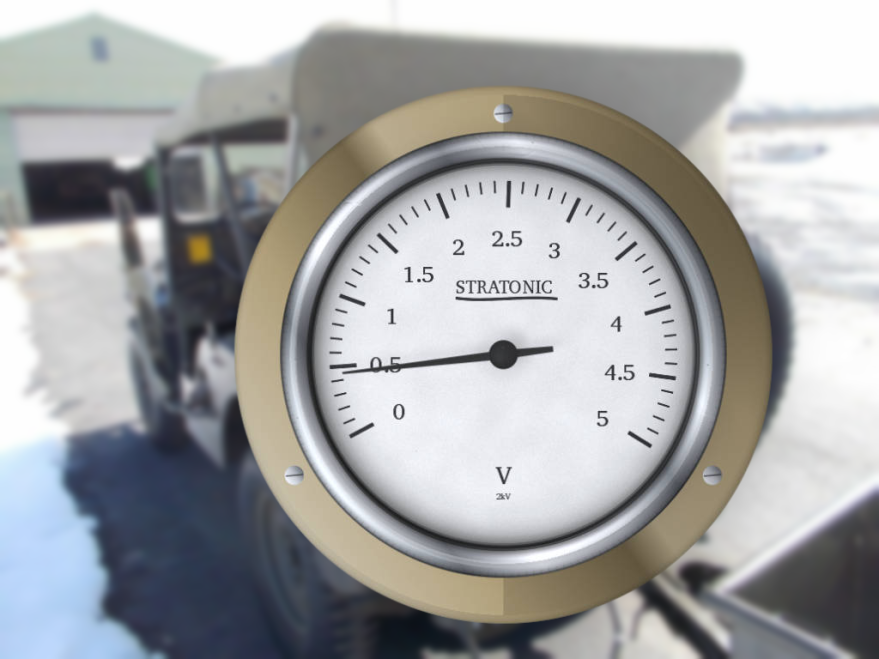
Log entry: V 0.45
